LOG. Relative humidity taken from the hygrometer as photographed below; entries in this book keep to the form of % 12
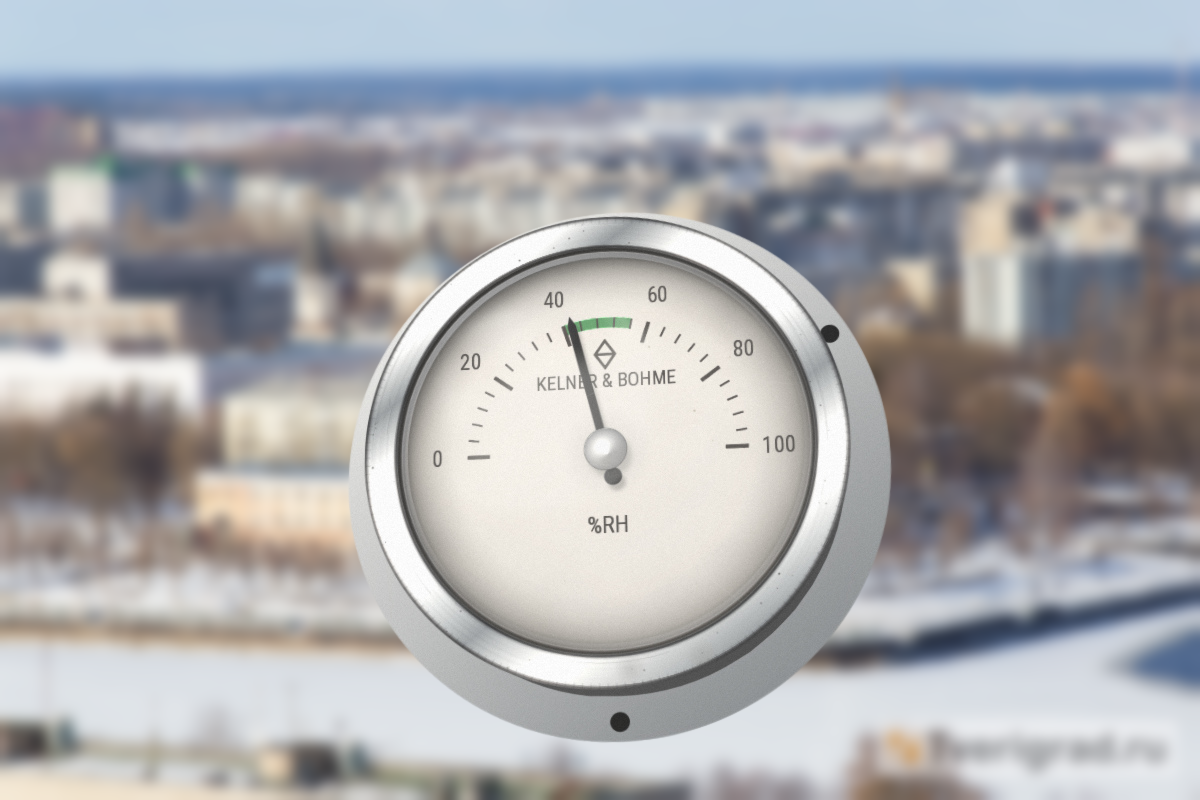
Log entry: % 42
